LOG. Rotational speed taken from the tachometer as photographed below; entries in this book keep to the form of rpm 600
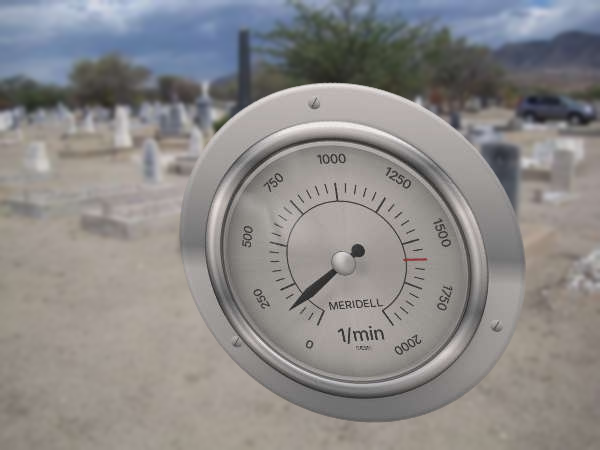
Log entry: rpm 150
